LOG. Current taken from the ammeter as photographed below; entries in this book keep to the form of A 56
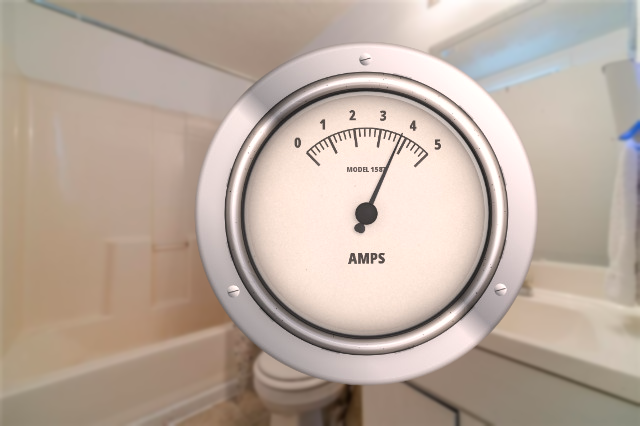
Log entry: A 3.8
